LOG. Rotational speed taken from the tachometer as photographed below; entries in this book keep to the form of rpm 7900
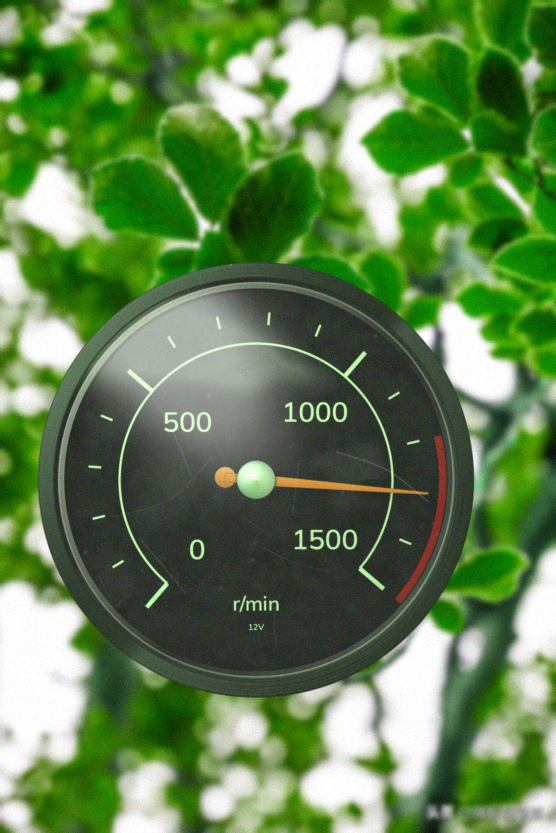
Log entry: rpm 1300
